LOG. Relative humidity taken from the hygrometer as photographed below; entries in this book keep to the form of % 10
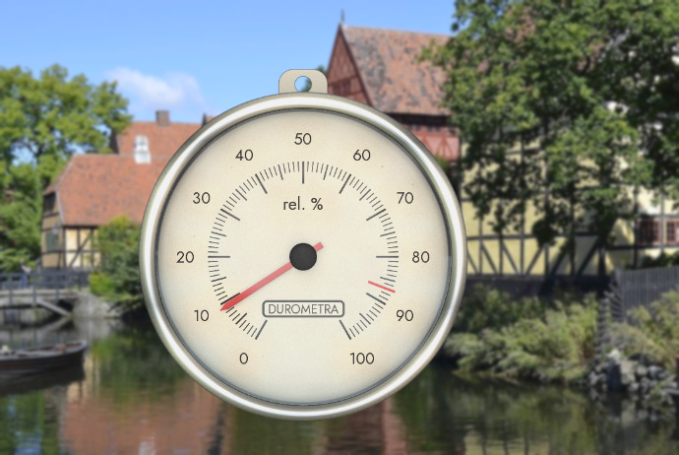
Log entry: % 9
